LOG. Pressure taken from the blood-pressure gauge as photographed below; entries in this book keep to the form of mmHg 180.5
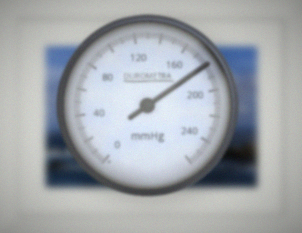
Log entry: mmHg 180
